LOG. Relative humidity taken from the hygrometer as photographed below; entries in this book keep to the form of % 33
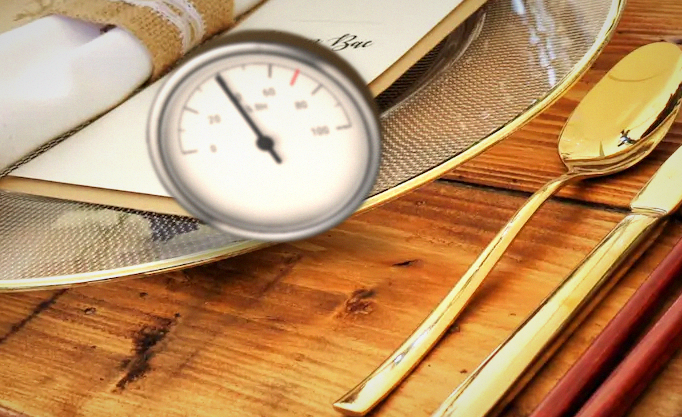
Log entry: % 40
